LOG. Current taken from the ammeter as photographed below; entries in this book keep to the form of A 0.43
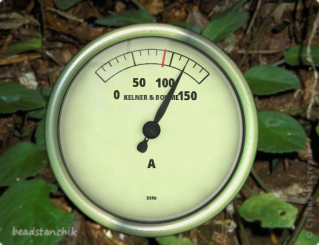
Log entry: A 120
